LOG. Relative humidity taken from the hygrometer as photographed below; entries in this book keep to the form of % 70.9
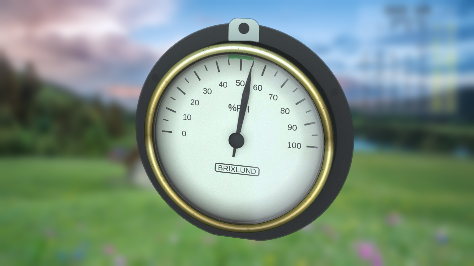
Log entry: % 55
